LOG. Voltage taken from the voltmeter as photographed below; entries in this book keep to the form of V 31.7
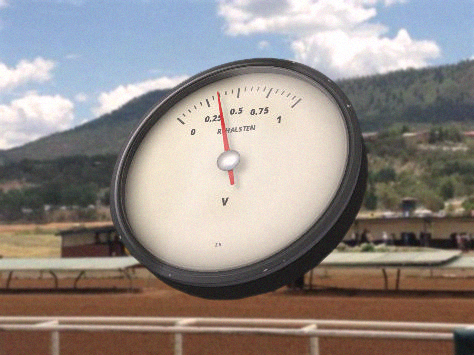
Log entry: V 0.35
